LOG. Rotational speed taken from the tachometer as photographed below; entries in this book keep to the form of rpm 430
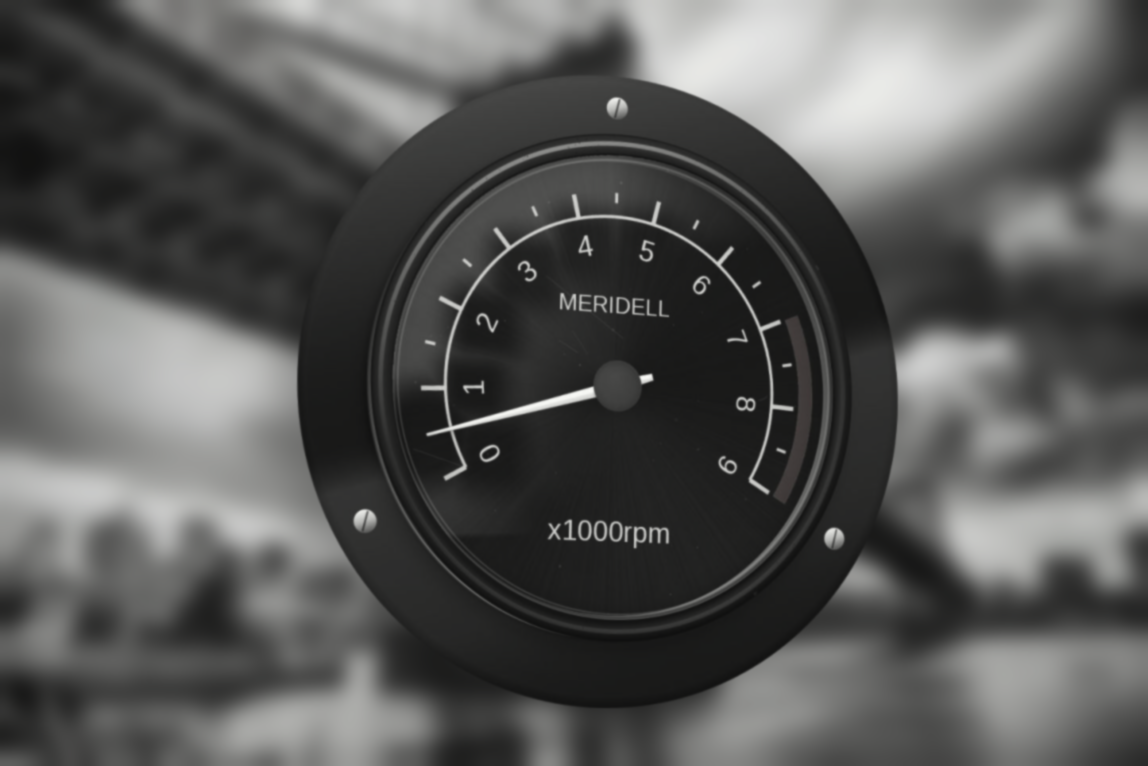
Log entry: rpm 500
